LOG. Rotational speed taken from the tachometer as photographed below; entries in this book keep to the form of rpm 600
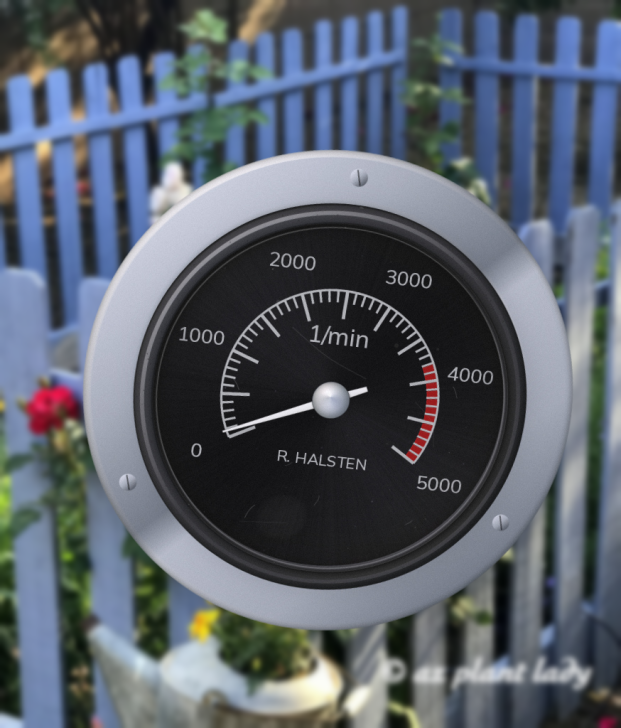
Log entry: rpm 100
